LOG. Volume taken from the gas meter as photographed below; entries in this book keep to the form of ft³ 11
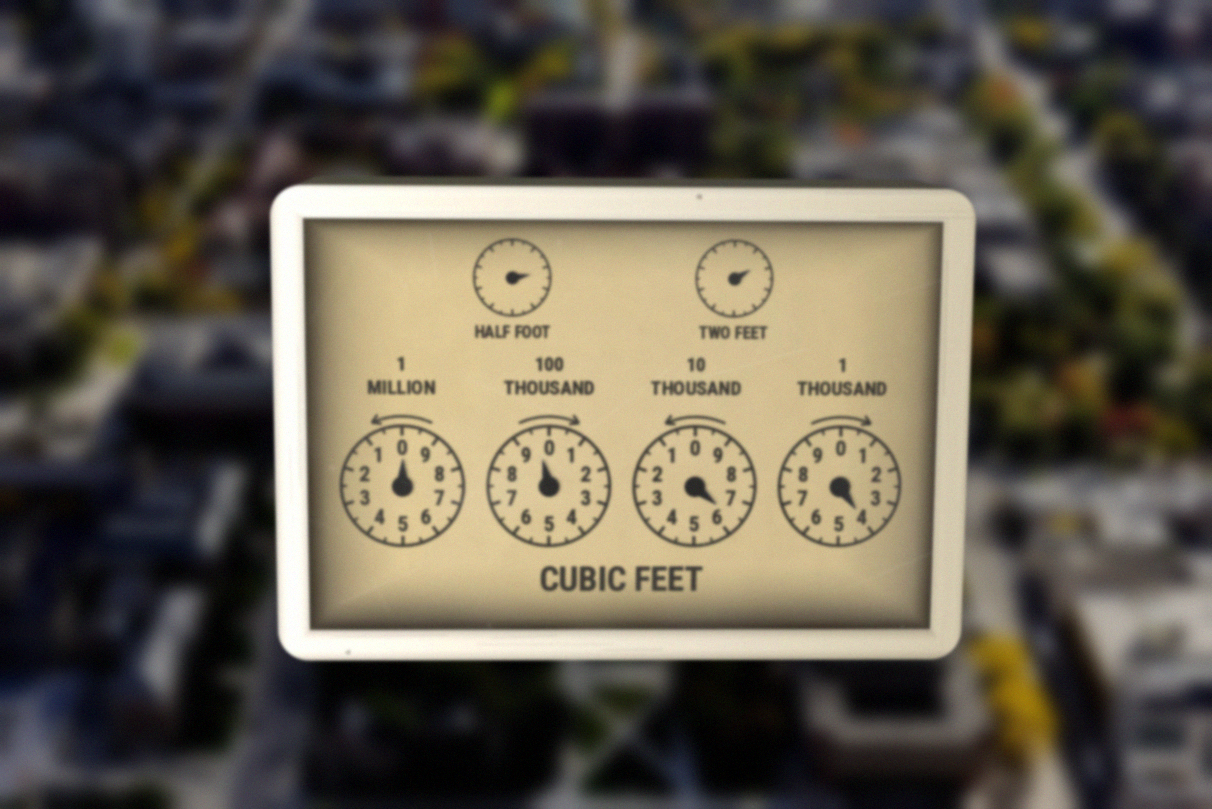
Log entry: ft³ 996400
